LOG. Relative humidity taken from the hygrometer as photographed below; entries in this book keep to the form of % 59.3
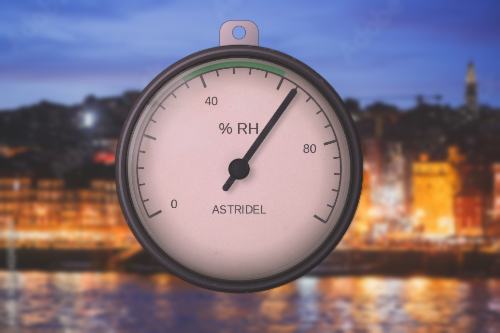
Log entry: % 64
